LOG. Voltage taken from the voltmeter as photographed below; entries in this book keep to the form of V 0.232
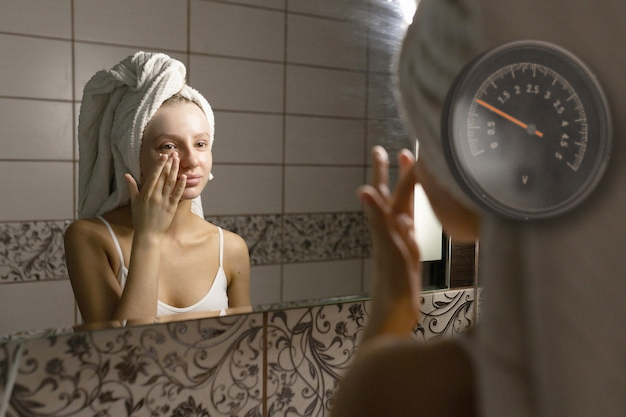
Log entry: V 1
